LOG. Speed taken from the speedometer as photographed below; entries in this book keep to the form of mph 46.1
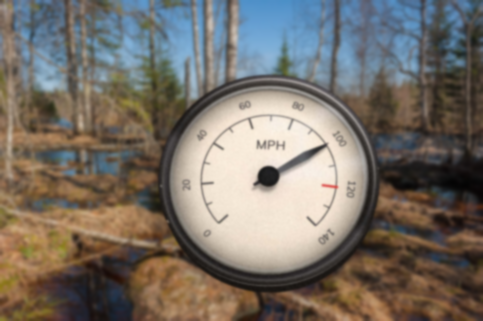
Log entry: mph 100
